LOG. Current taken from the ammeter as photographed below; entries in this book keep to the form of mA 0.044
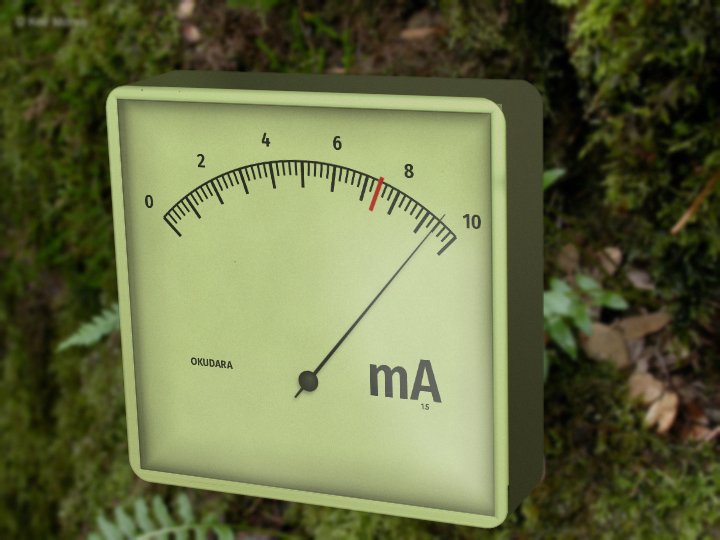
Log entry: mA 9.4
